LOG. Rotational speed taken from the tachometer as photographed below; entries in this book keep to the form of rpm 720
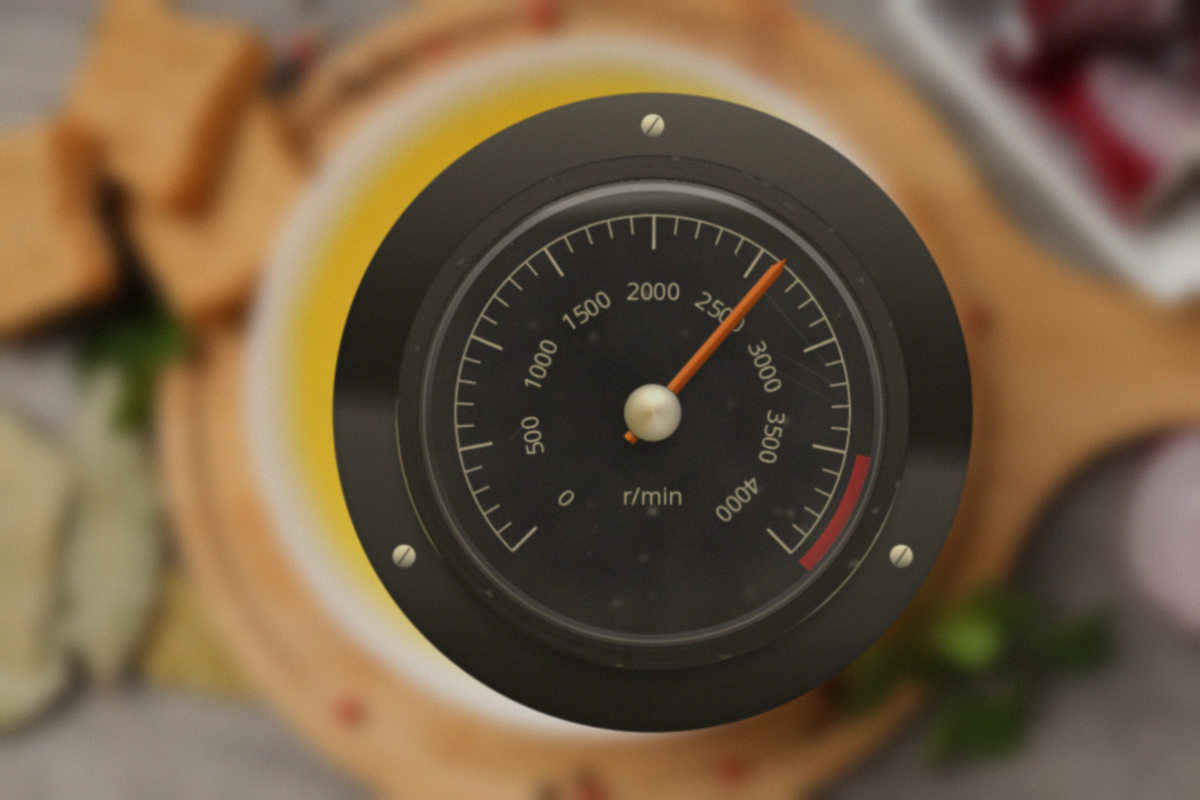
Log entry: rpm 2600
